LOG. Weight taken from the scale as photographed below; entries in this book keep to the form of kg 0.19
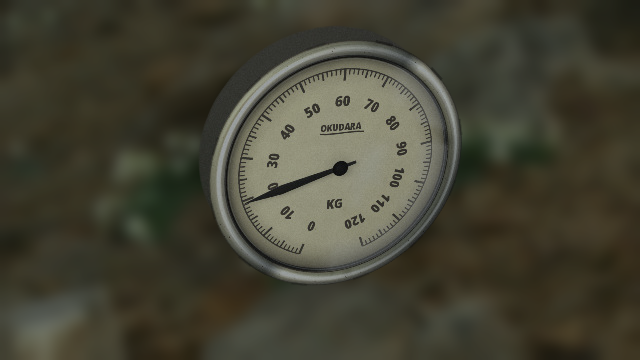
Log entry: kg 20
